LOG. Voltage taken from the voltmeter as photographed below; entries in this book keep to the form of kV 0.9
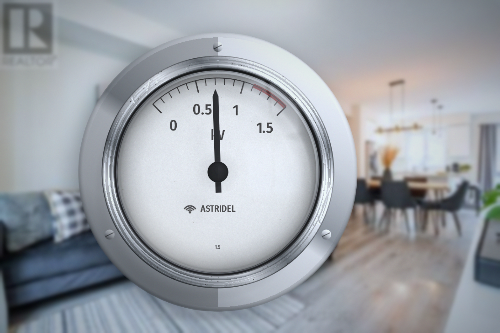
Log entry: kV 0.7
